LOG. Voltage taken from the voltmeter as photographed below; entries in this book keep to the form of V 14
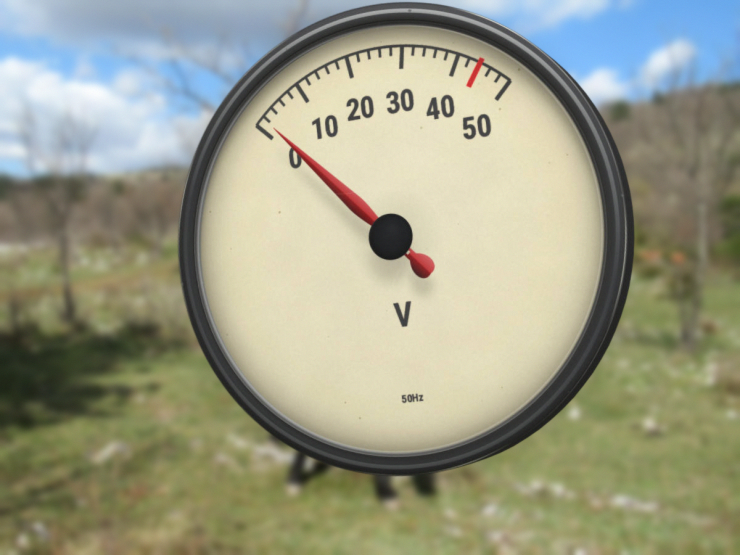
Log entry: V 2
